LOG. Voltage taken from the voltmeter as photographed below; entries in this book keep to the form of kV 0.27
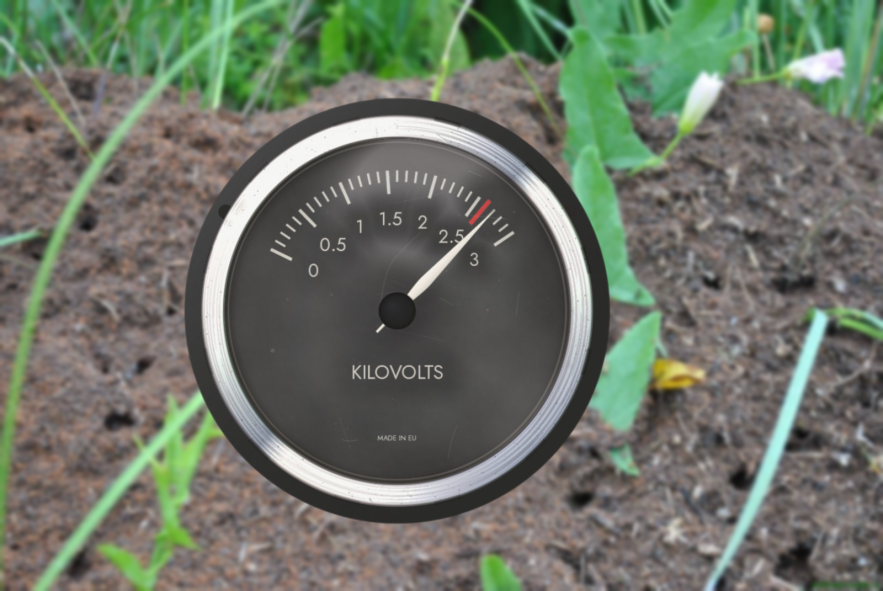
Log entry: kV 2.7
